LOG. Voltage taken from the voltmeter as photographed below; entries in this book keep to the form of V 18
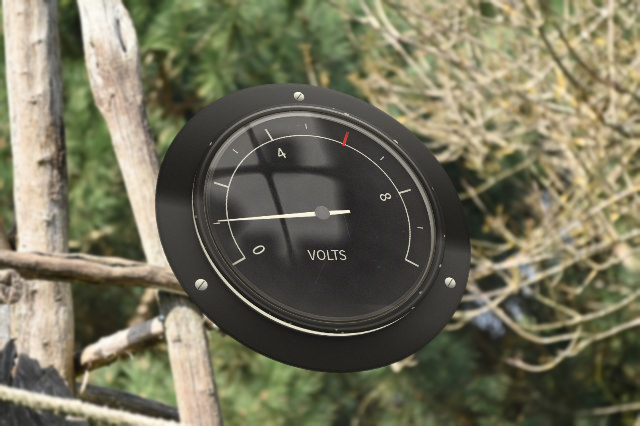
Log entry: V 1
